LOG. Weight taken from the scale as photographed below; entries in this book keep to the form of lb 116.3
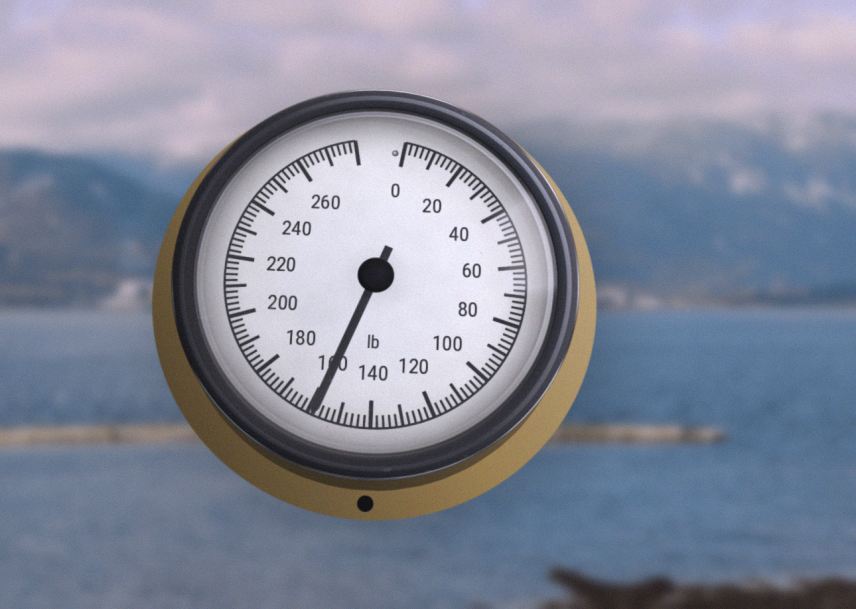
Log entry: lb 158
